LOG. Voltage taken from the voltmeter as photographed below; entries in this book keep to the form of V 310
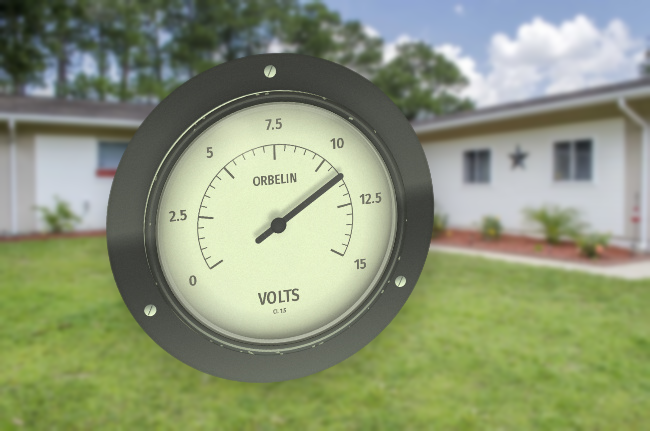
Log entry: V 11
